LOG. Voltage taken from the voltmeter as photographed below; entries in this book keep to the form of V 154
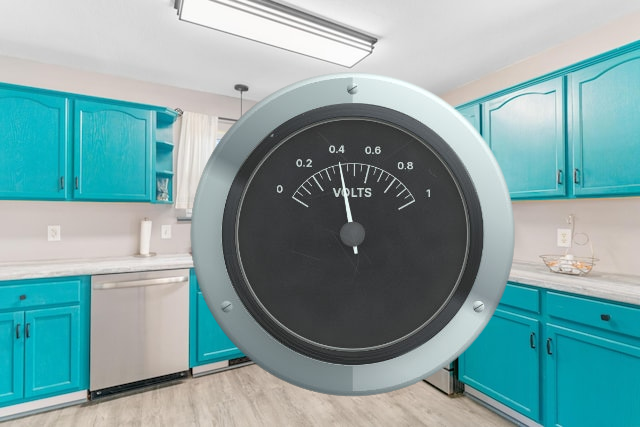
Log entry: V 0.4
